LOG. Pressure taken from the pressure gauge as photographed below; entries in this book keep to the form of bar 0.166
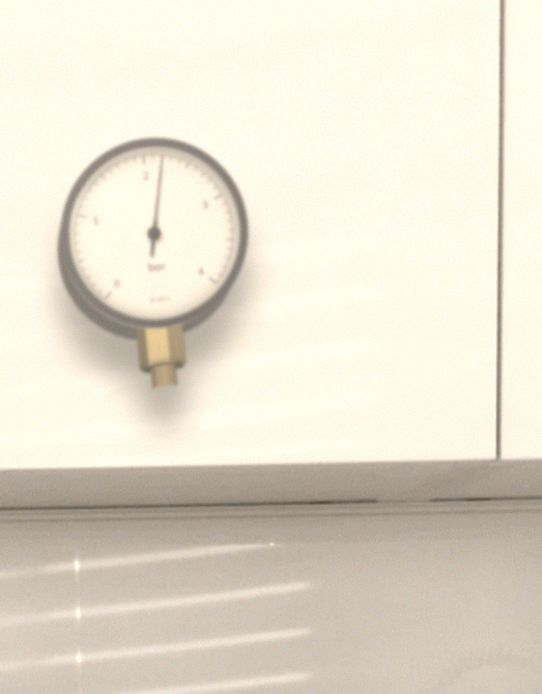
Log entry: bar 2.2
